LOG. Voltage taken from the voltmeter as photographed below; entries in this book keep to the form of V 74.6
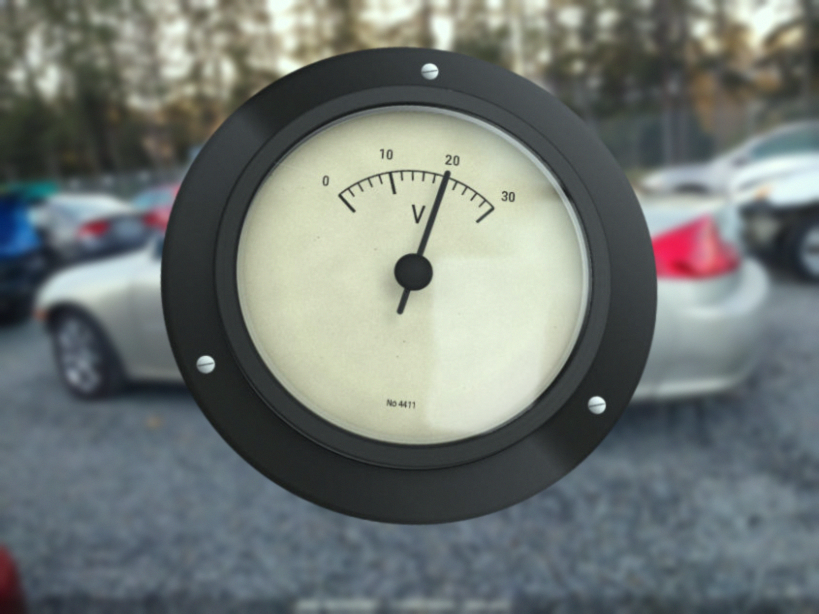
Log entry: V 20
